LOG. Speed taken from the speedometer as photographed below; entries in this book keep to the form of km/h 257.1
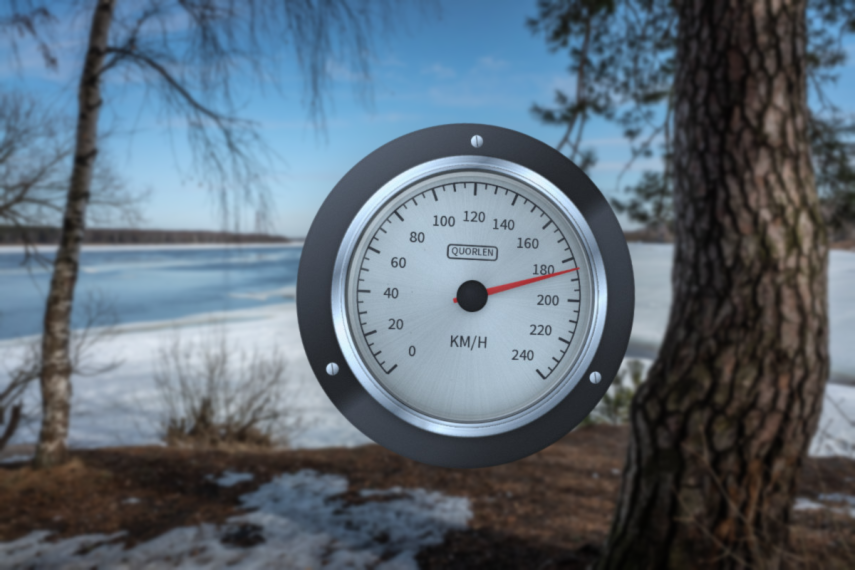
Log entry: km/h 185
